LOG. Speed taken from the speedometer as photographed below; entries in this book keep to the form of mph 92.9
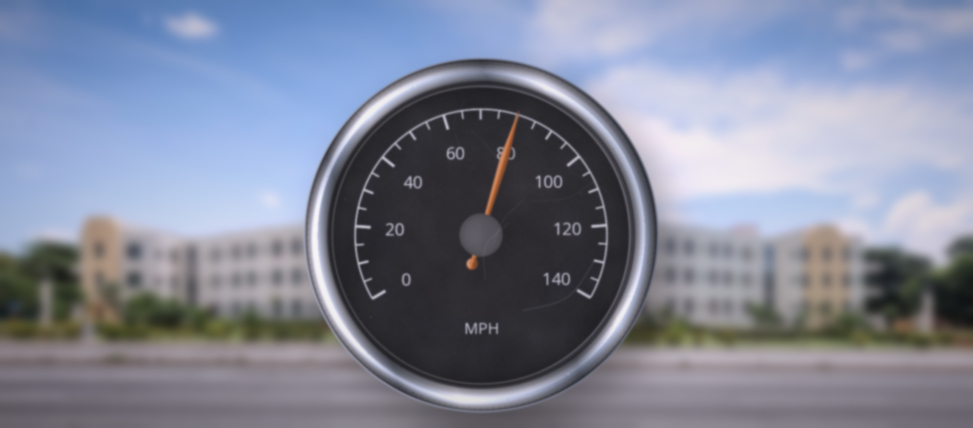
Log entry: mph 80
